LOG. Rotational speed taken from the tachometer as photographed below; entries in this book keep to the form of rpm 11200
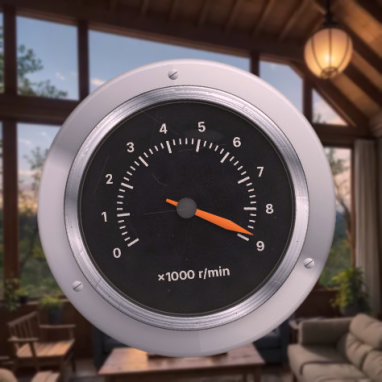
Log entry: rpm 8800
